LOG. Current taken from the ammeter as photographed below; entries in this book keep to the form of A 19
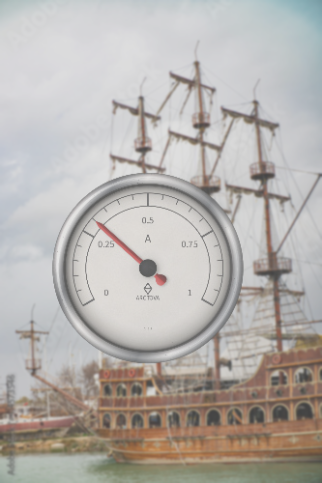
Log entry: A 0.3
